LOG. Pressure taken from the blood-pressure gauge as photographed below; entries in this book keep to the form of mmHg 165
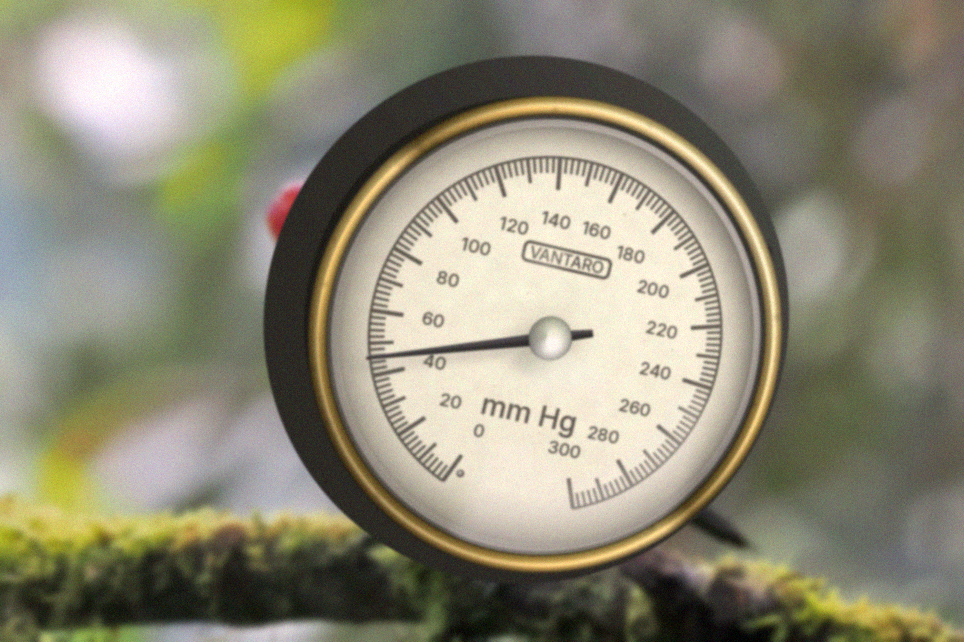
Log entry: mmHg 46
